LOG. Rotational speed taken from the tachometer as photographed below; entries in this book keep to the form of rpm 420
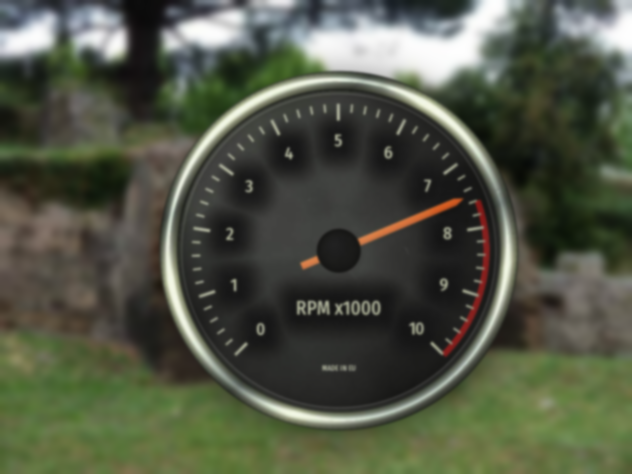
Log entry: rpm 7500
